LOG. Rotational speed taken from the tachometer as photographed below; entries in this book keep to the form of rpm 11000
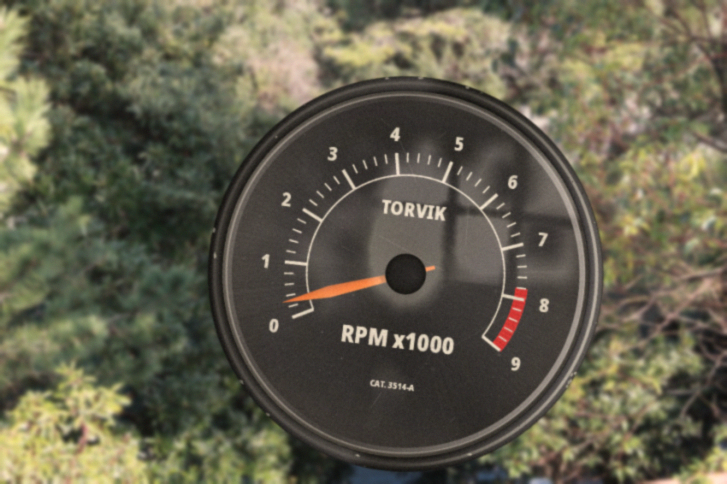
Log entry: rpm 300
